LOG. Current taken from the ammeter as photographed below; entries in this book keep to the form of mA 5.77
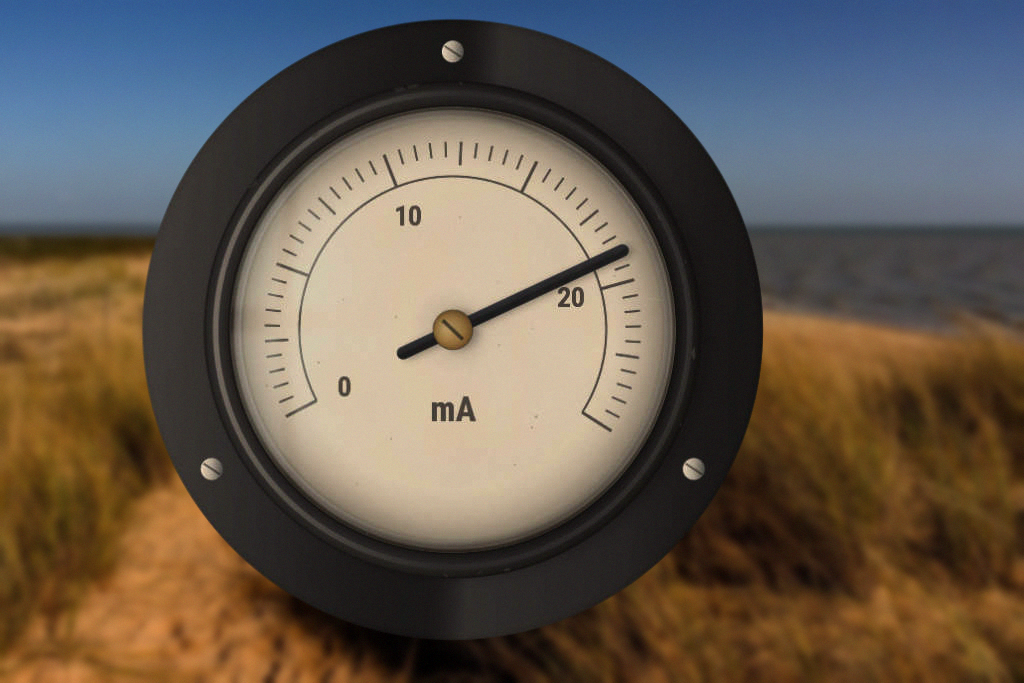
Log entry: mA 19
